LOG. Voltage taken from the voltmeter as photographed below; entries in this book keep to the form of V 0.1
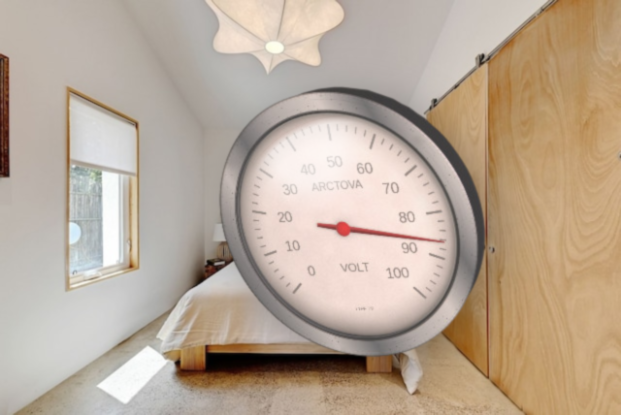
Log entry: V 86
